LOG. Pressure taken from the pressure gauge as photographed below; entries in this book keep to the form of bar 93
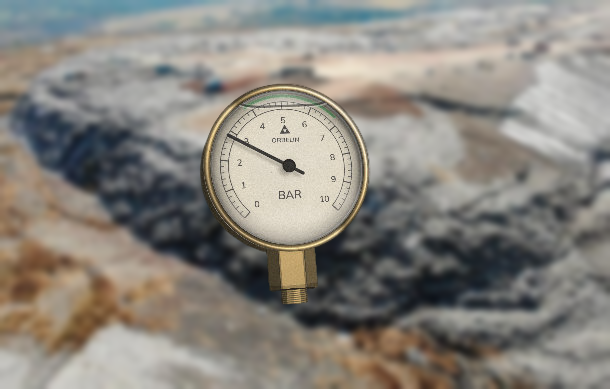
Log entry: bar 2.8
